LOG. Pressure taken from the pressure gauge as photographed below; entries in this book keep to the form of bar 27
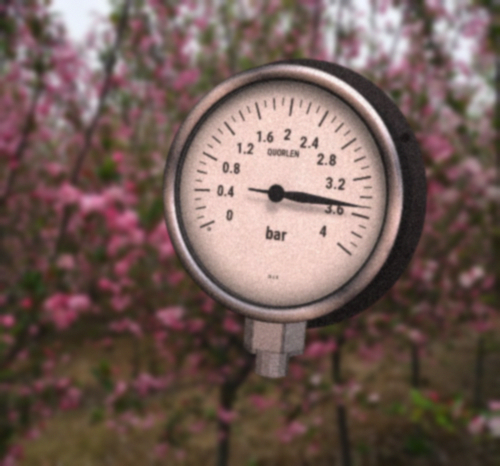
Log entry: bar 3.5
